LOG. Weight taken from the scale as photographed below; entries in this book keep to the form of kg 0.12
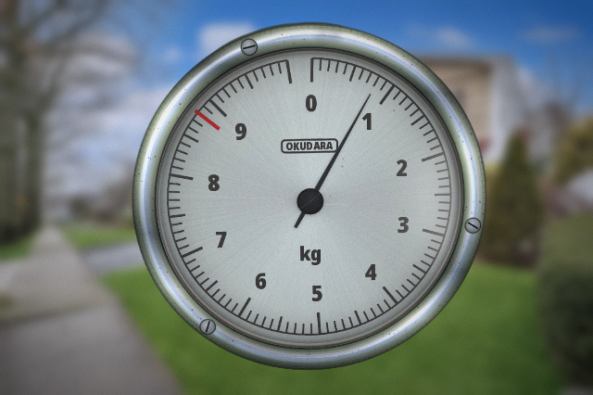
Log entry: kg 0.8
